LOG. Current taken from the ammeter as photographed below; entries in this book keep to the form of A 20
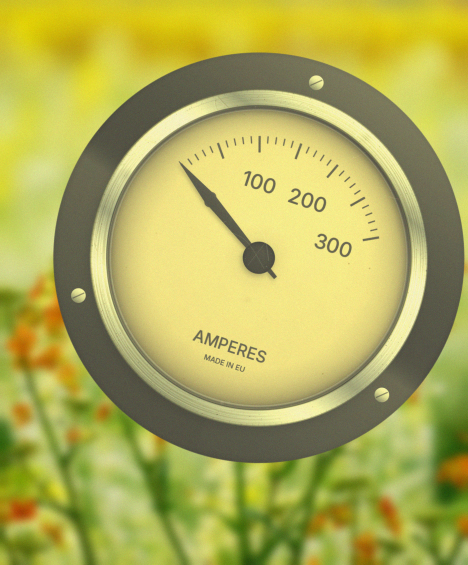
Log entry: A 0
